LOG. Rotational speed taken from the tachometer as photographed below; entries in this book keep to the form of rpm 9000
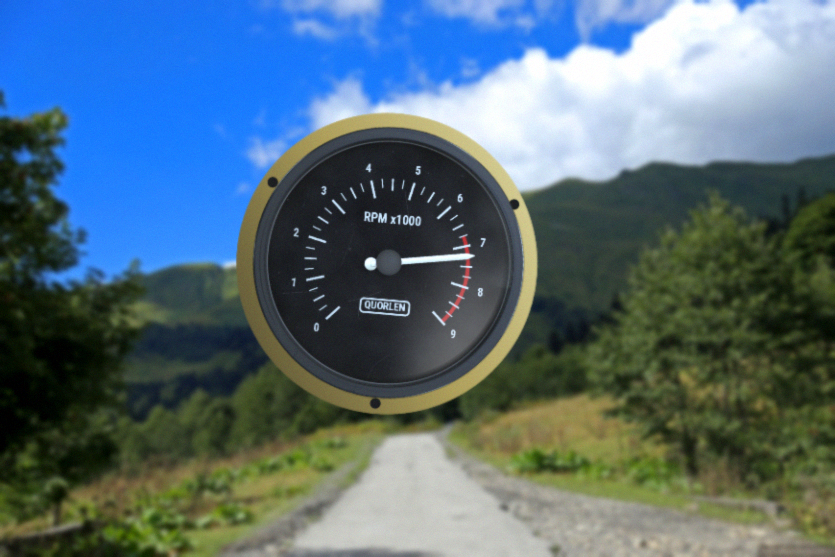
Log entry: rpm 7250
